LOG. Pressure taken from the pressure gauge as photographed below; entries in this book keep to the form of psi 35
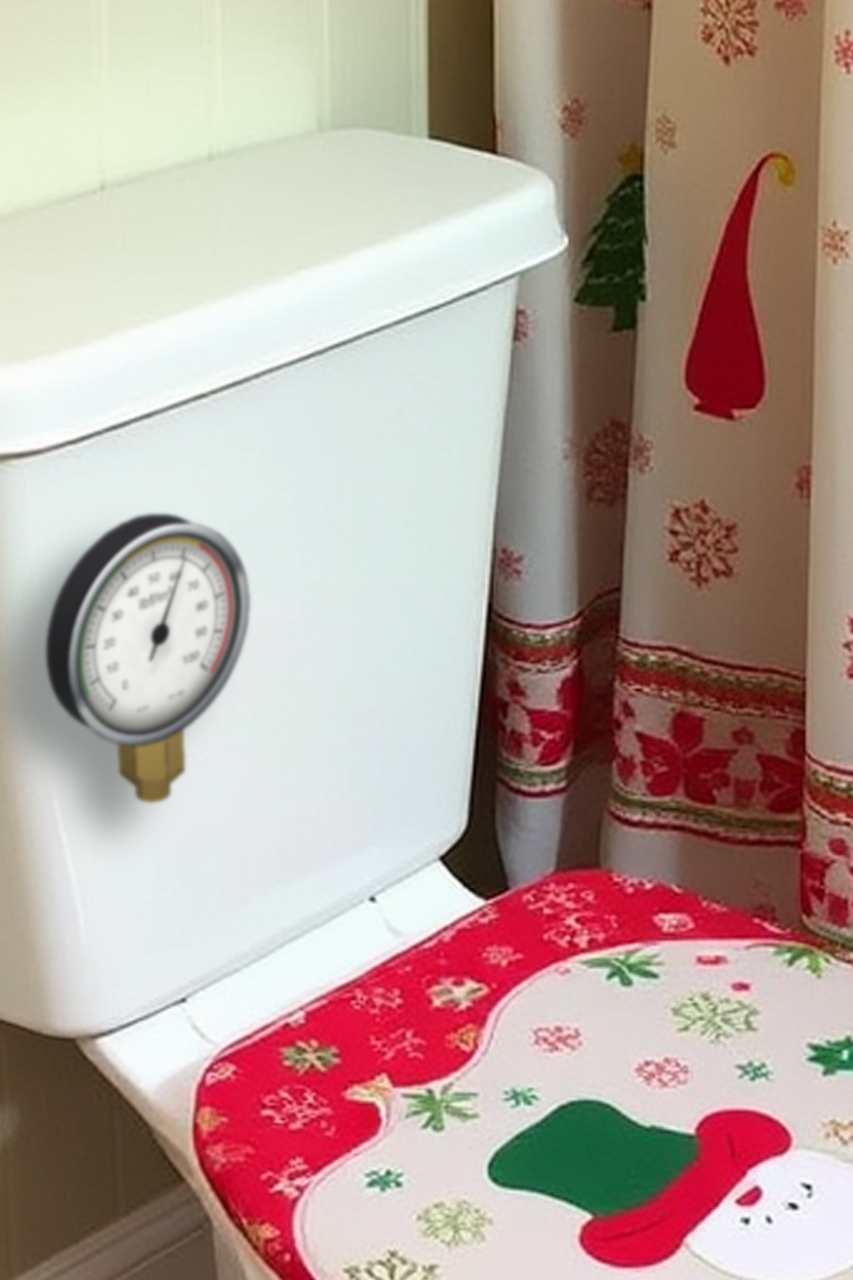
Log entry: psi 60
